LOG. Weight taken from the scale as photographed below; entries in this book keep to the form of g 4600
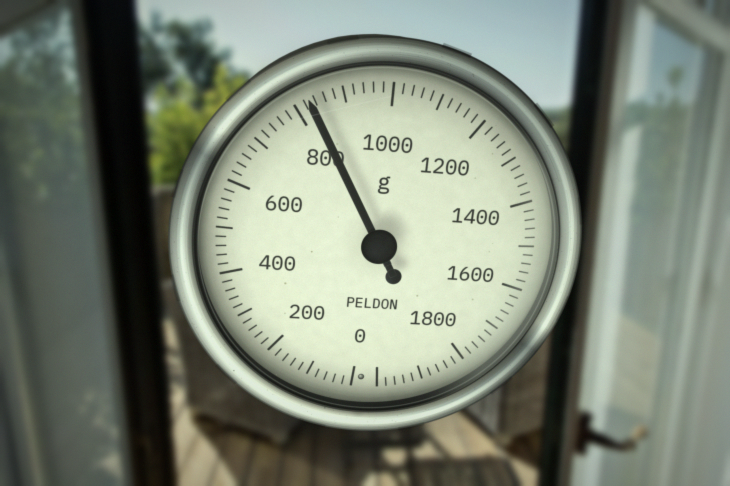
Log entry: g 830
